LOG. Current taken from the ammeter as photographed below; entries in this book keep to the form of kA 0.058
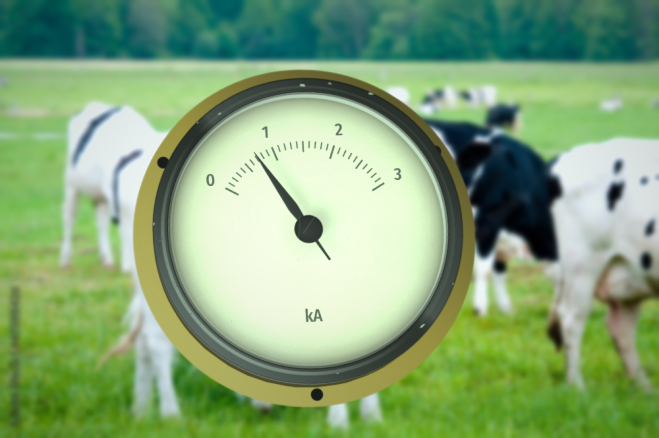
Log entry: kA 0.7
